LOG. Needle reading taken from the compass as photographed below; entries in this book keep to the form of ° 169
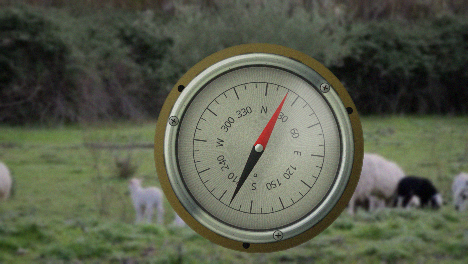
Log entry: ° 20
